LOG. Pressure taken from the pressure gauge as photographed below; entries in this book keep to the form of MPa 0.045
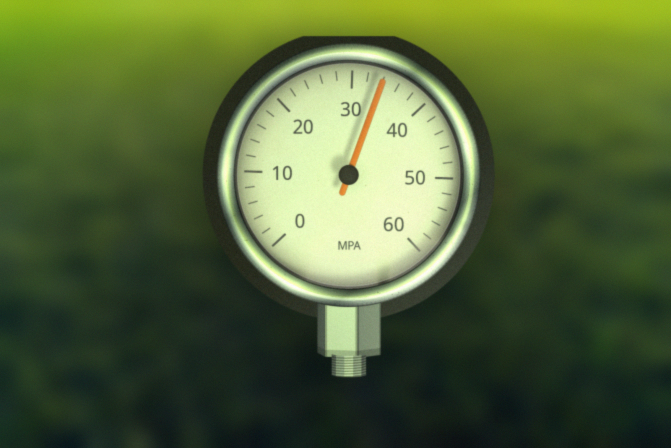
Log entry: MPa 34
